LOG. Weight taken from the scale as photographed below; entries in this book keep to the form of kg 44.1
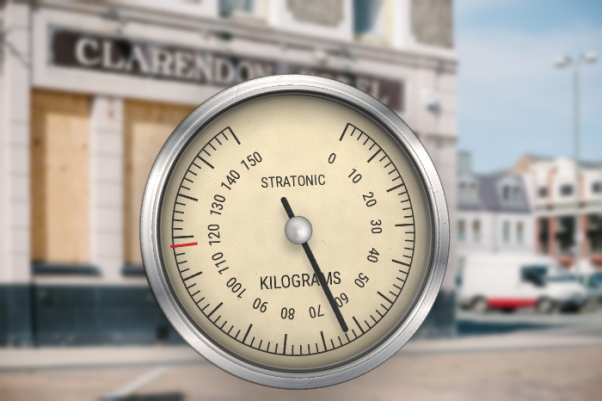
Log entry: kg 64
